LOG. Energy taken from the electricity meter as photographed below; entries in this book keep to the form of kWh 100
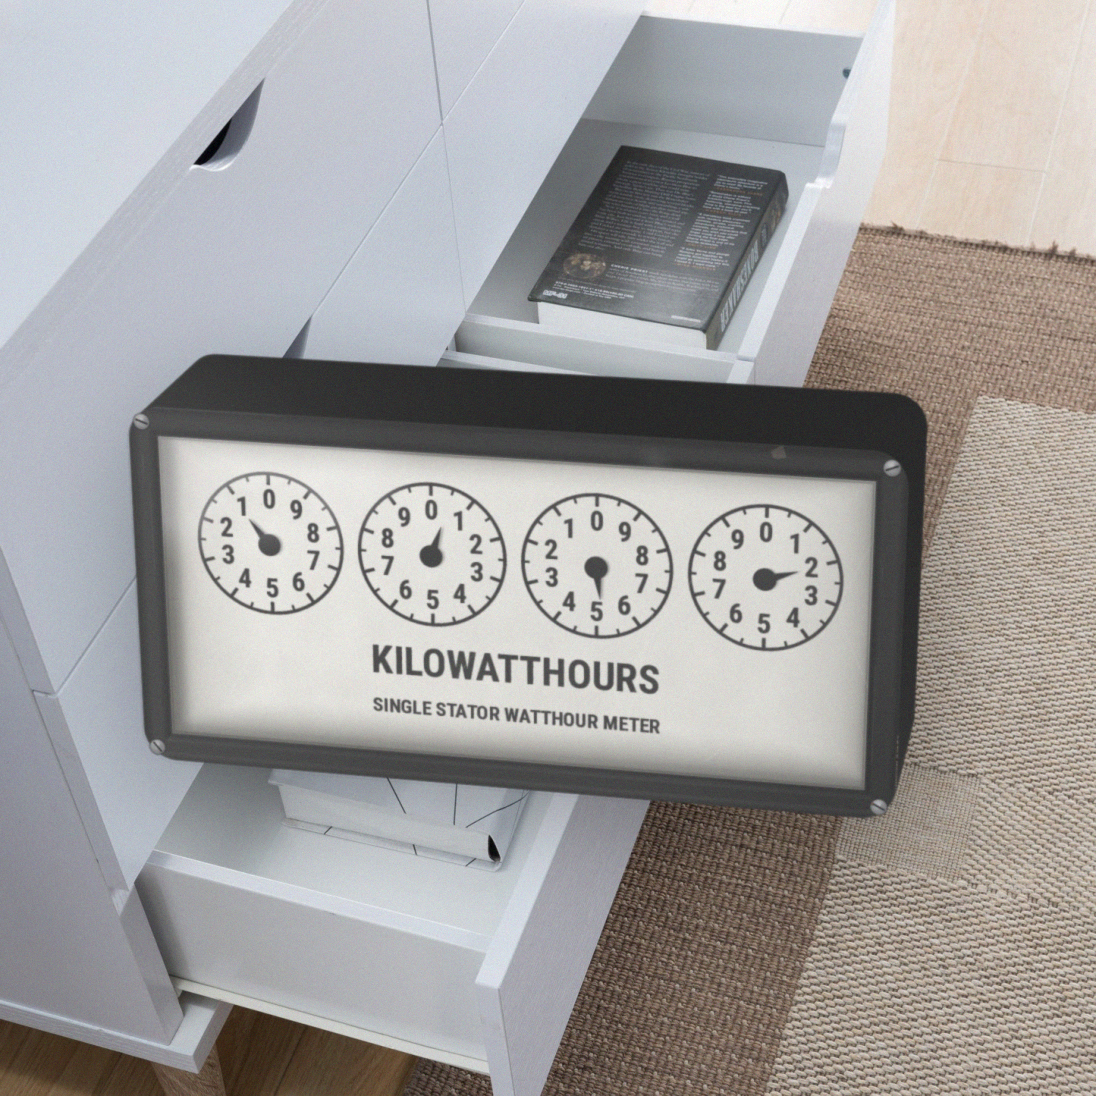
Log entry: kWh 1052
